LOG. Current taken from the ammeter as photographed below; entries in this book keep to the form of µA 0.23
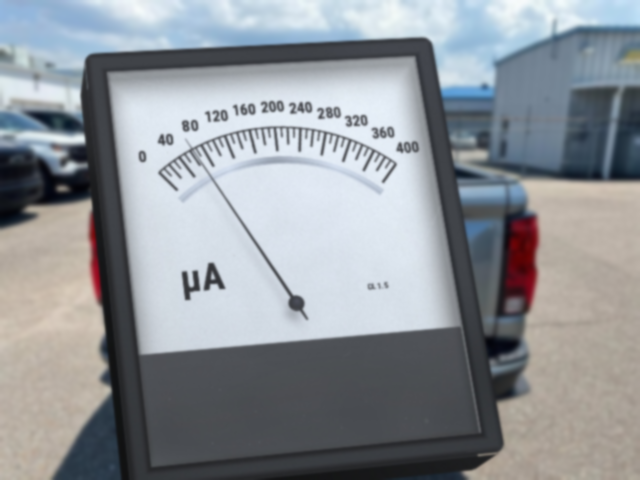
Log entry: µA 60
